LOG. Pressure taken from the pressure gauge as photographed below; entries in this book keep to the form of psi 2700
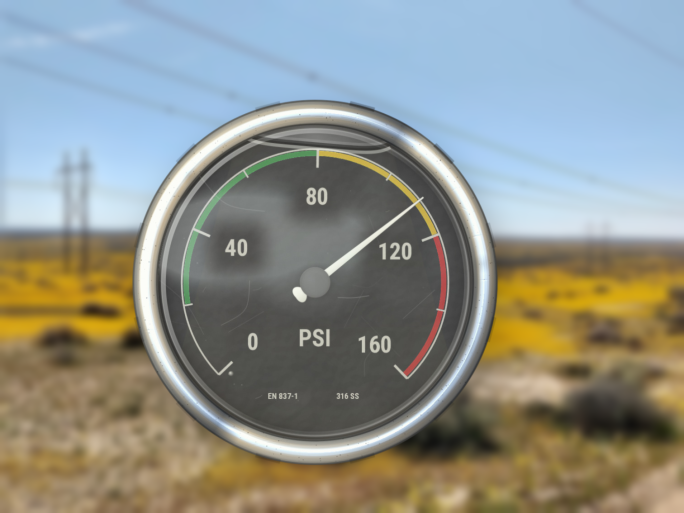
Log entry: psi 110
